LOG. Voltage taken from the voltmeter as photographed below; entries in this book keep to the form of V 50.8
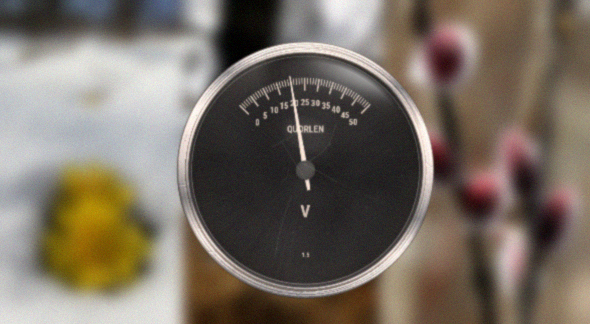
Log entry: V 20
